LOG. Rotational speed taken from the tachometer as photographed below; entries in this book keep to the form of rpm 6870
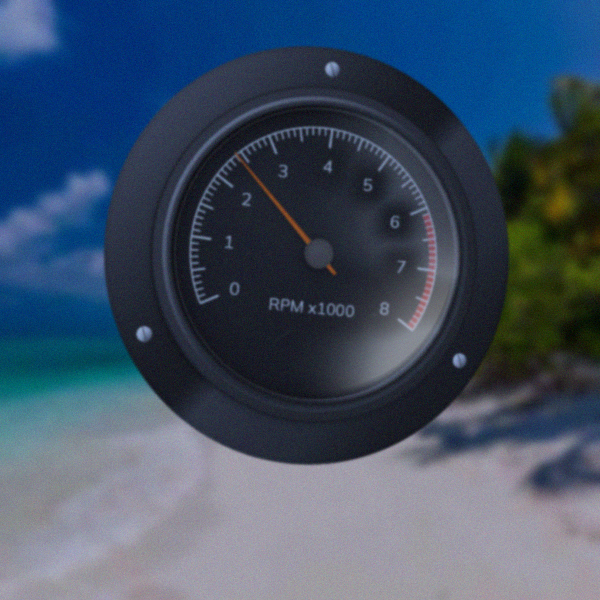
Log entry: rpm 2400
